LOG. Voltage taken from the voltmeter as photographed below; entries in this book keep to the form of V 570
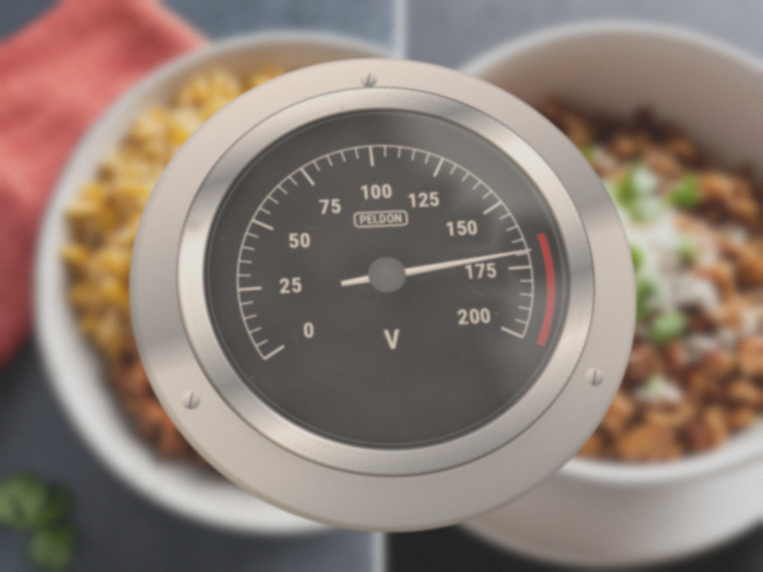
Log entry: V 170
